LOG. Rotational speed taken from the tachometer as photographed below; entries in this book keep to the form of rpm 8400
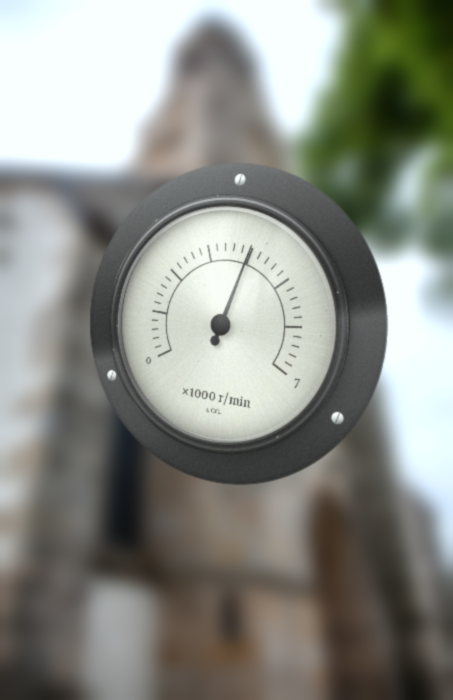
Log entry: rpm 4000
